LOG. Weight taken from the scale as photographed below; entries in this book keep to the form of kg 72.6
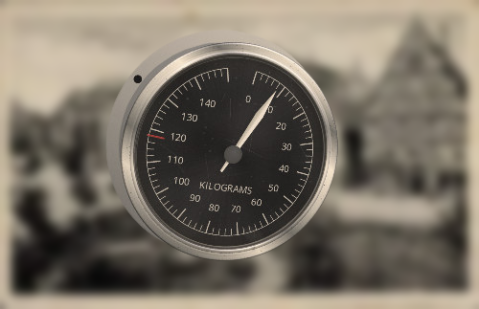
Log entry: kg 8
